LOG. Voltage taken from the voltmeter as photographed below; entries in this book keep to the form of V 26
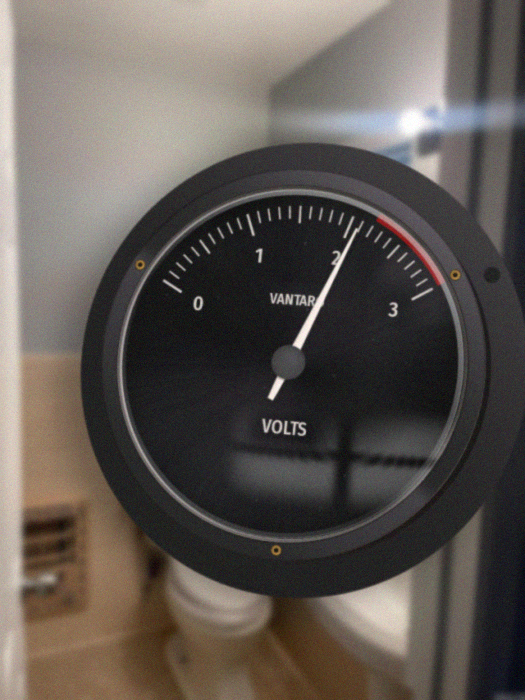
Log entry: V 2.1
